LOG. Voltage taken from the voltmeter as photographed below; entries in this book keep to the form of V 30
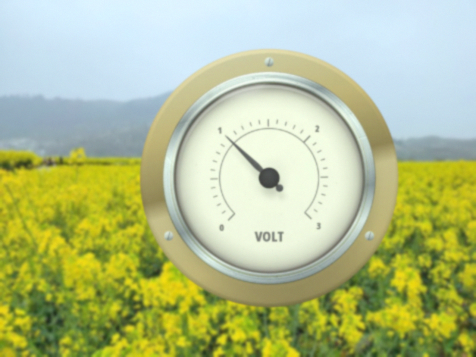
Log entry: V 1
